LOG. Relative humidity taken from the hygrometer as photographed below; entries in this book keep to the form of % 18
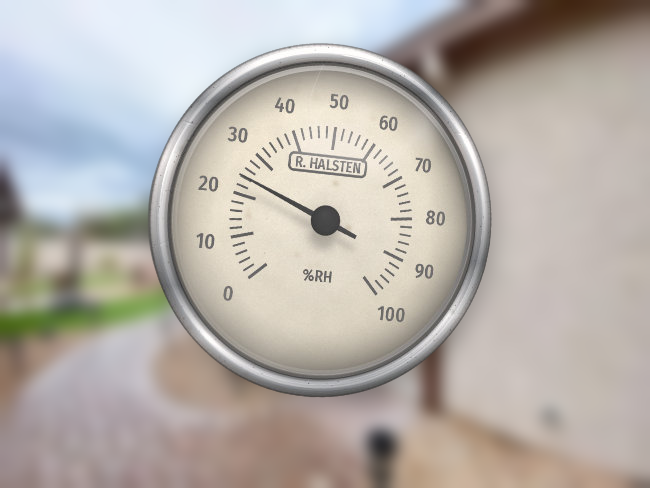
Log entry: % 24
